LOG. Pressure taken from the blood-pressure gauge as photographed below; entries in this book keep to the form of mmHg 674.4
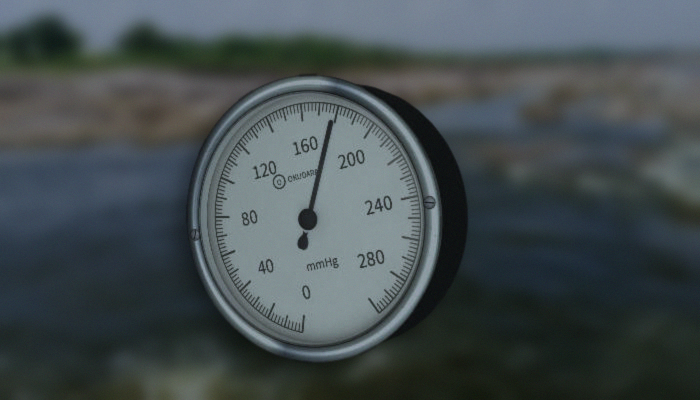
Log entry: mmHg 180
